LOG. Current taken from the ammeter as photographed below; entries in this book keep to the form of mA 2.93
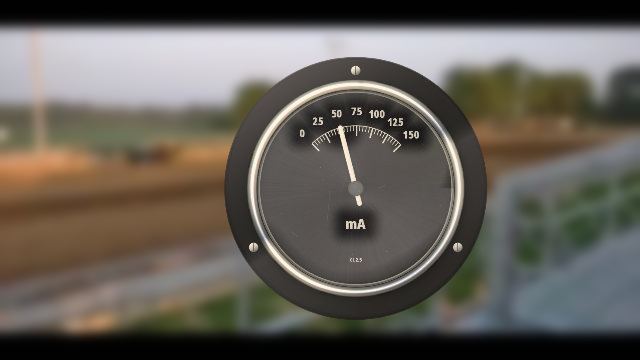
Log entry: mA 50
